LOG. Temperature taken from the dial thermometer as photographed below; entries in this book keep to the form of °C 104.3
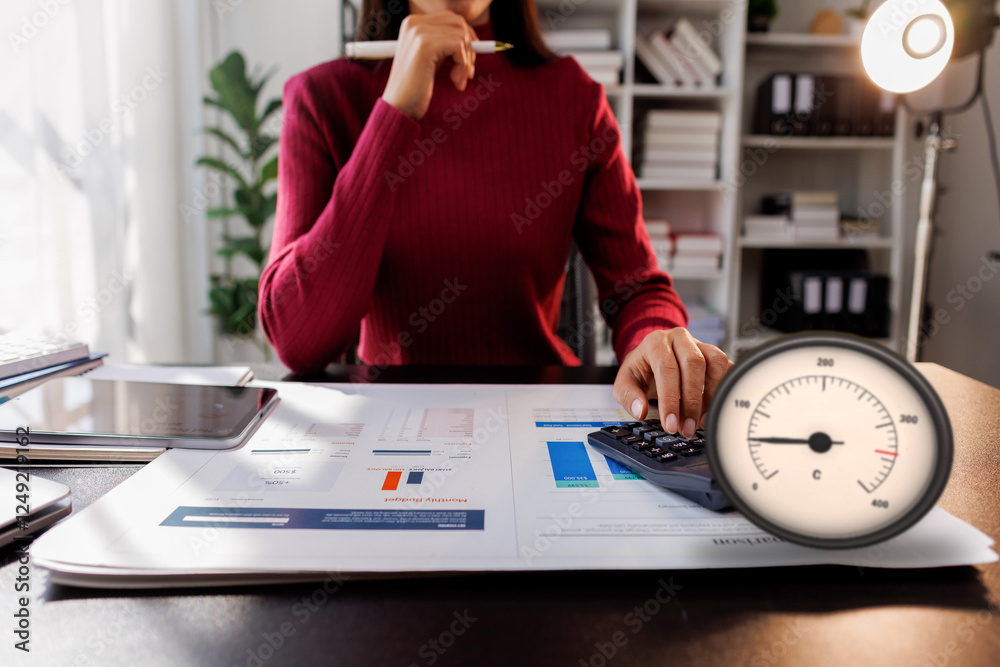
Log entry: °C 60
